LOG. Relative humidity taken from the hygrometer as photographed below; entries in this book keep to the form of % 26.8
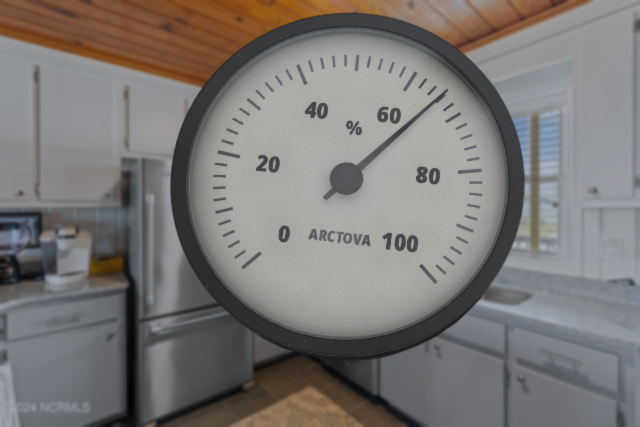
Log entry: % 66
